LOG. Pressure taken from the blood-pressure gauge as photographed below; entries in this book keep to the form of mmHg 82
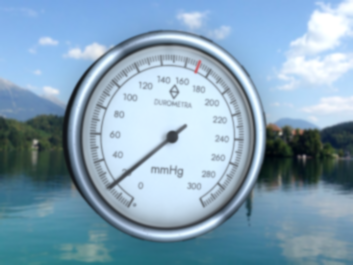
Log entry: mmHg 20
